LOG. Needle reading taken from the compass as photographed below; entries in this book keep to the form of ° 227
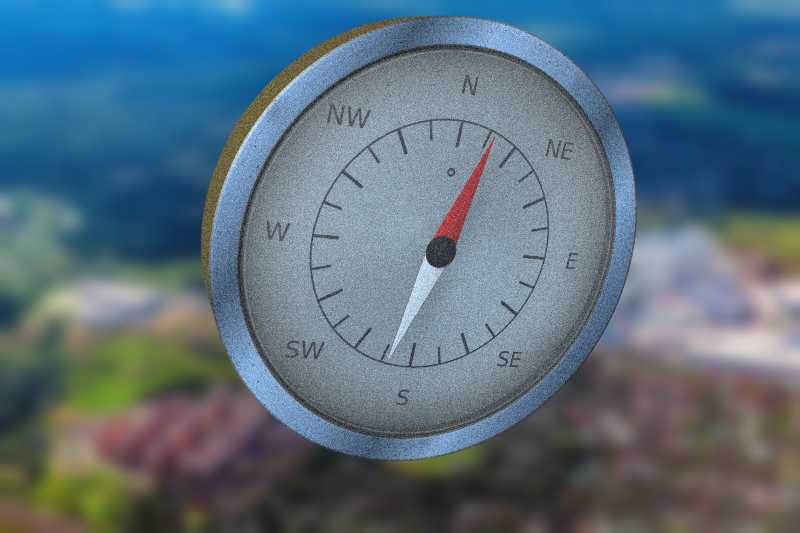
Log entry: ° 15
